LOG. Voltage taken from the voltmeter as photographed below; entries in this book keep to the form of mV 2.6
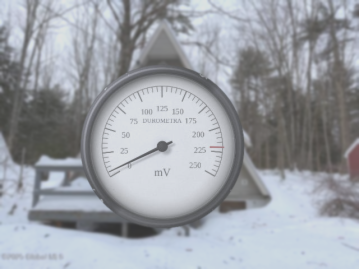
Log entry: mV 5
